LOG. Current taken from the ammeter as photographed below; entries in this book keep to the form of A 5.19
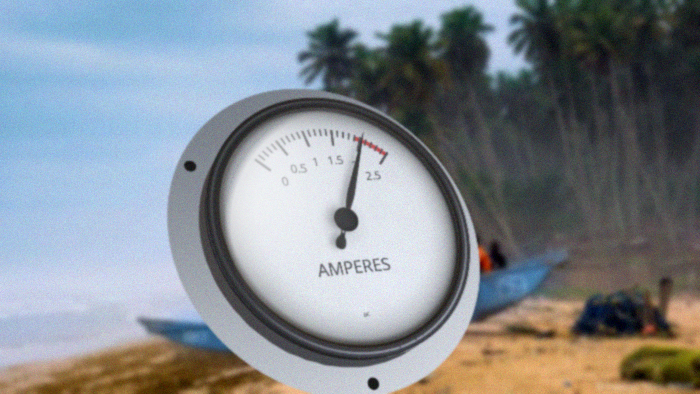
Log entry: A 2
